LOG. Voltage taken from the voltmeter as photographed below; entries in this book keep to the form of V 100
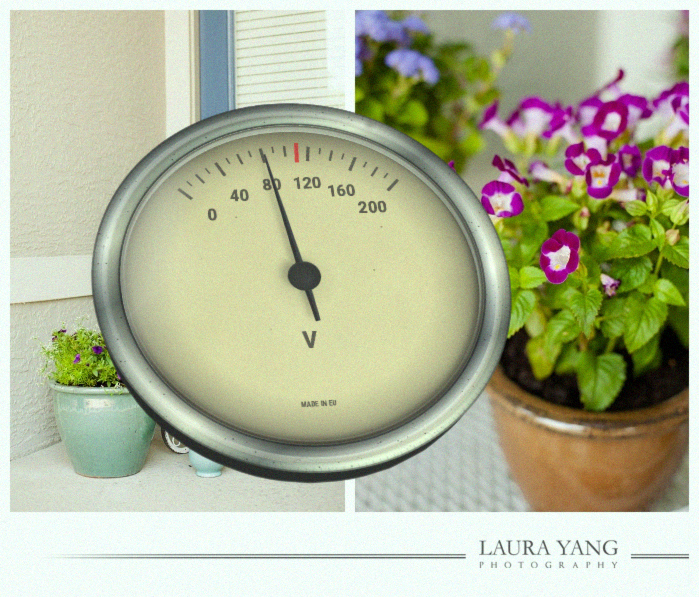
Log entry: V 80
